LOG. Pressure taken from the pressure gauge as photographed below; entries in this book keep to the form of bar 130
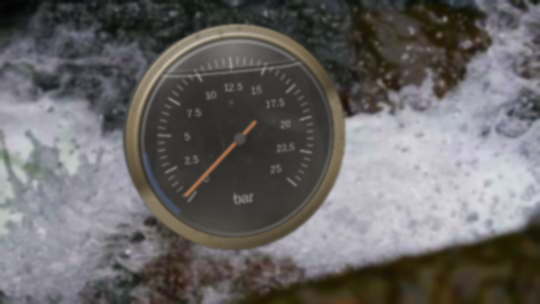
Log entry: bar 0.5
